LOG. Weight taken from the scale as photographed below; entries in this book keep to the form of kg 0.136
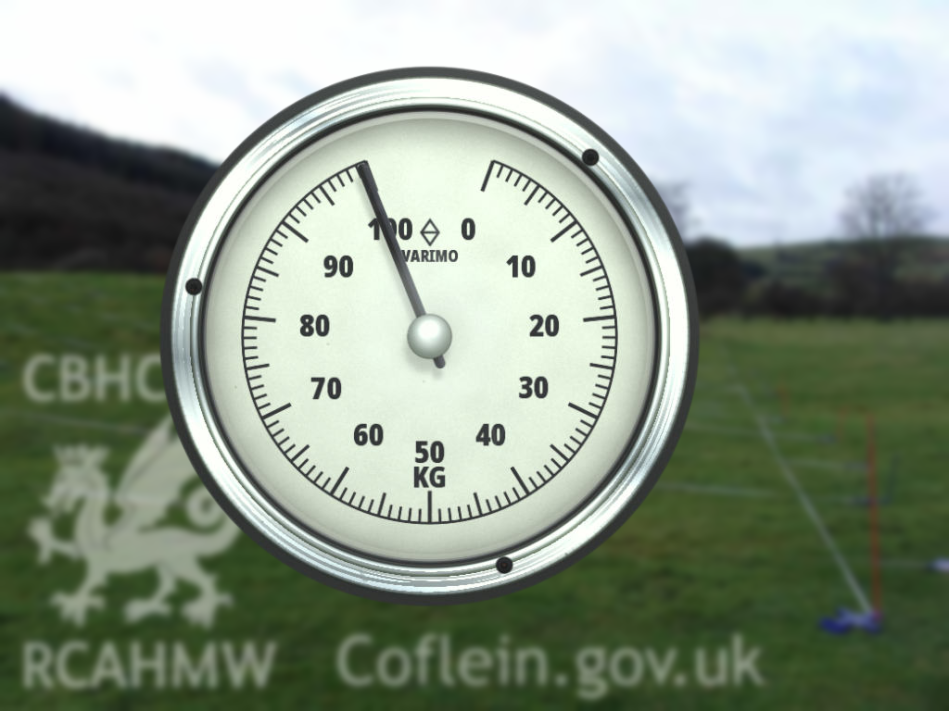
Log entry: kg 99.5
